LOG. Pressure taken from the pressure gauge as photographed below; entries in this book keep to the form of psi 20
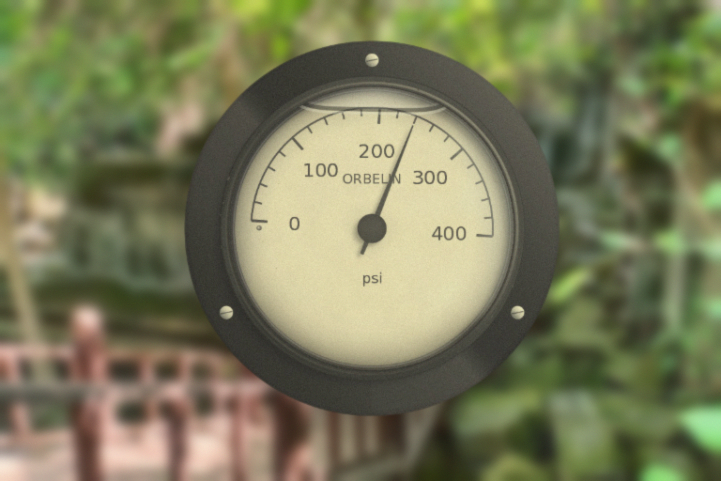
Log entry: psi 240
